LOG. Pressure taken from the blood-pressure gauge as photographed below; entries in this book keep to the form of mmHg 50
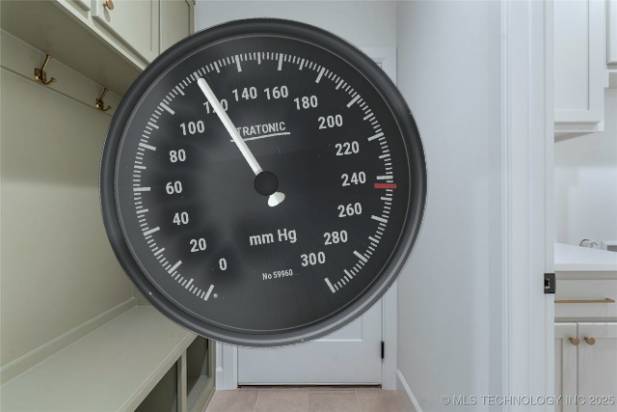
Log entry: mmHg 120
